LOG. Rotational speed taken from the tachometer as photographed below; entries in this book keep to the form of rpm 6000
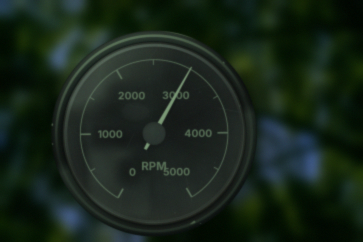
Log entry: rpm 3000
